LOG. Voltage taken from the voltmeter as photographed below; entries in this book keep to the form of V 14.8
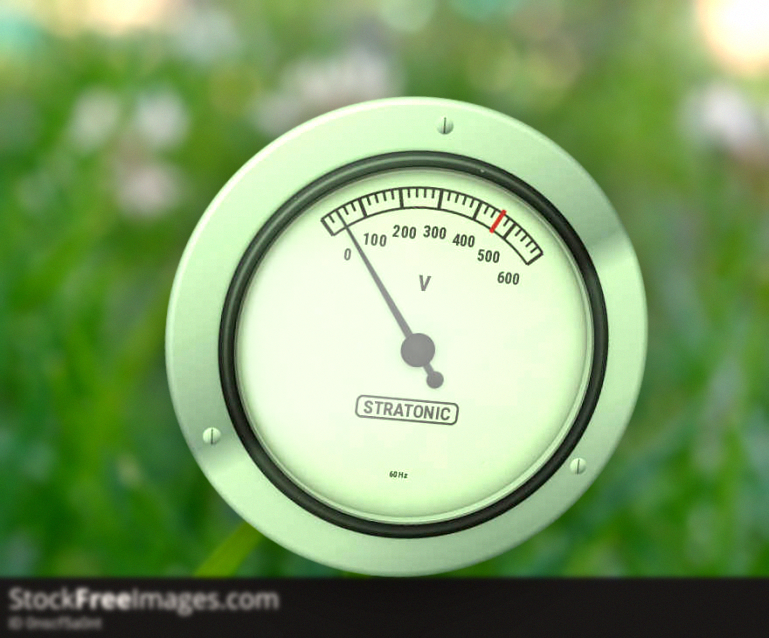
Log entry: V 40
